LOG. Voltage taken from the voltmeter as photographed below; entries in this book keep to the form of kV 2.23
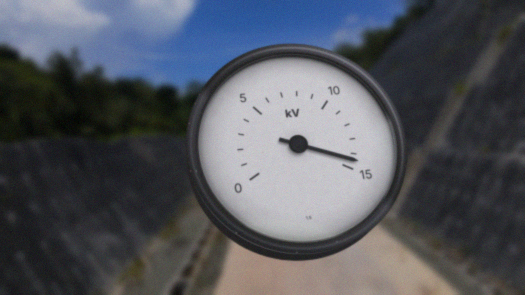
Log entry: kV 14.5
